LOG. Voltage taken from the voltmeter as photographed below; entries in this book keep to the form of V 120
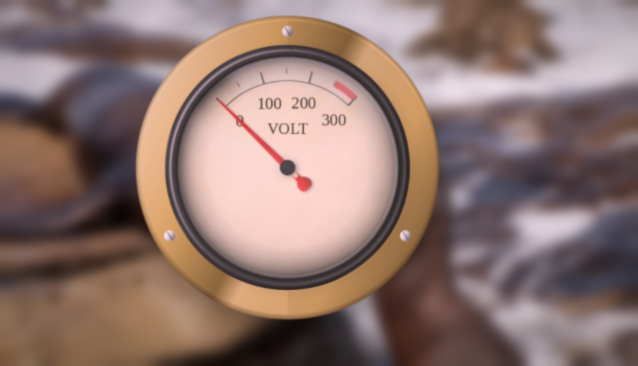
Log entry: V 0
